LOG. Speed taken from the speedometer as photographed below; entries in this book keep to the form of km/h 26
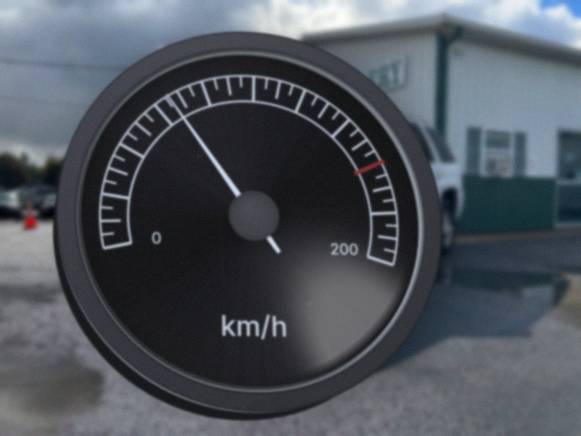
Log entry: km/h 65
